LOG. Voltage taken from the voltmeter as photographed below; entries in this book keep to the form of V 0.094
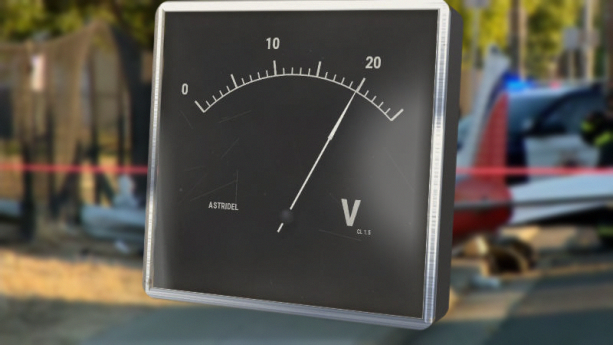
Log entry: V 20
